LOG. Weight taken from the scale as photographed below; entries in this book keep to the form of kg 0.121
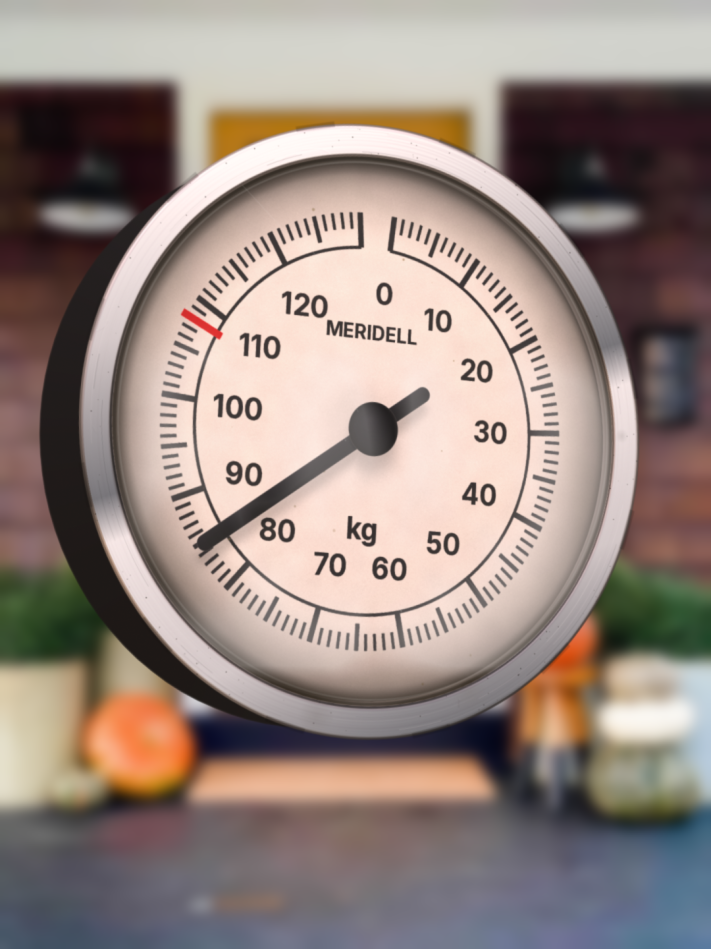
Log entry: kg 85
